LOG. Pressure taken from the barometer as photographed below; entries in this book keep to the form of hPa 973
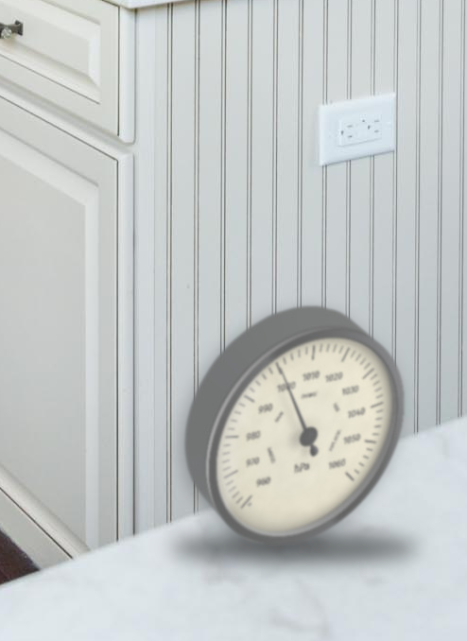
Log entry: hPa 1000
